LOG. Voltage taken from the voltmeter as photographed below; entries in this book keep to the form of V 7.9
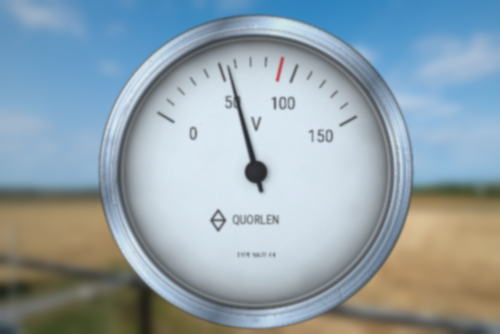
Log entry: V 55
